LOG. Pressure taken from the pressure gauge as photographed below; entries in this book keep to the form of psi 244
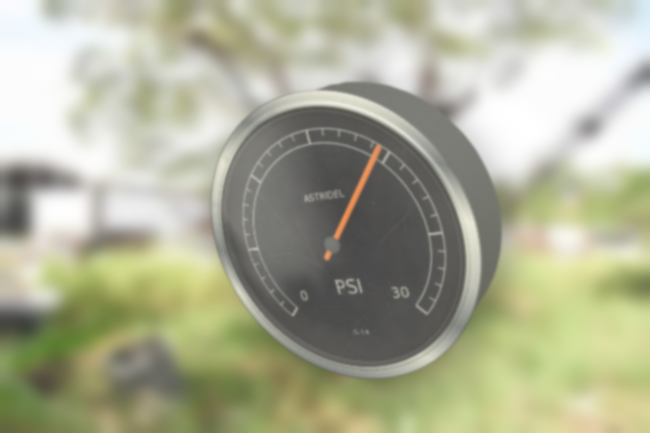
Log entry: psi 19.5
